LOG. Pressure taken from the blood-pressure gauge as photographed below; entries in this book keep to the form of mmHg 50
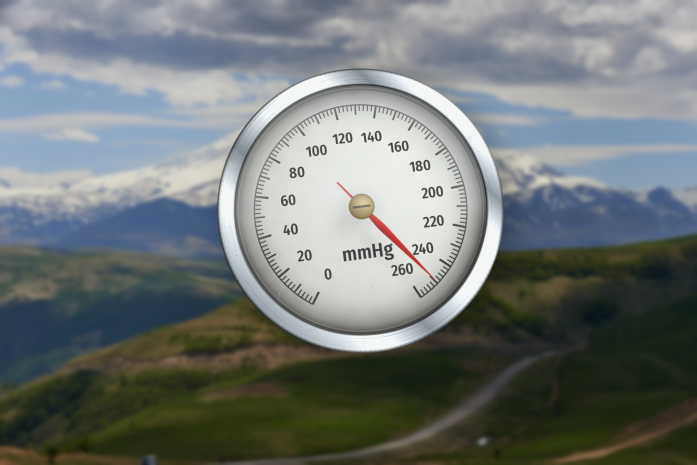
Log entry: mmHg 250
